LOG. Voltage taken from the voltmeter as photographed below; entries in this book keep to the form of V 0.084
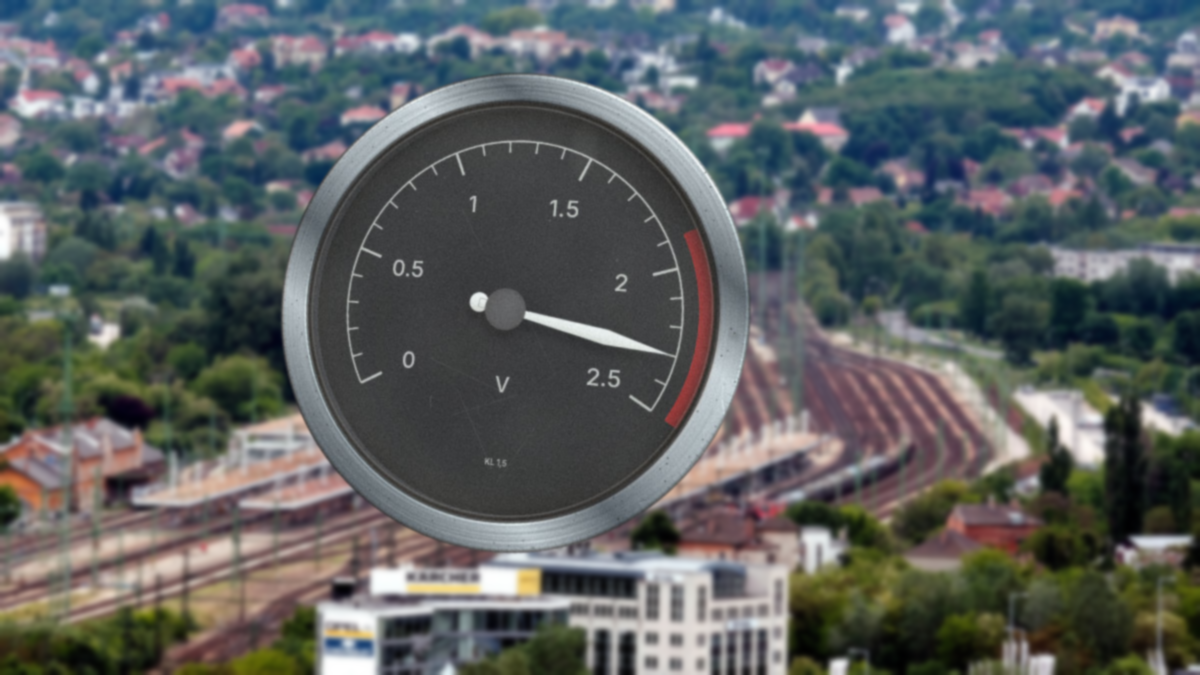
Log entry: V 2.3
